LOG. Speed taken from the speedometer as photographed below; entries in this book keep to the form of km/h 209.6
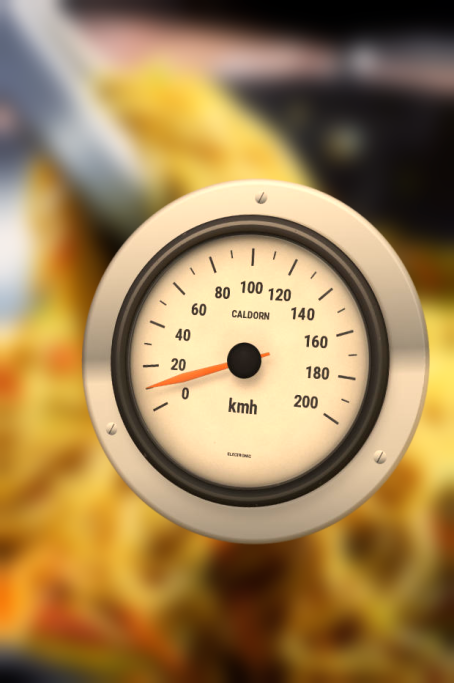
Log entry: km/h 10
